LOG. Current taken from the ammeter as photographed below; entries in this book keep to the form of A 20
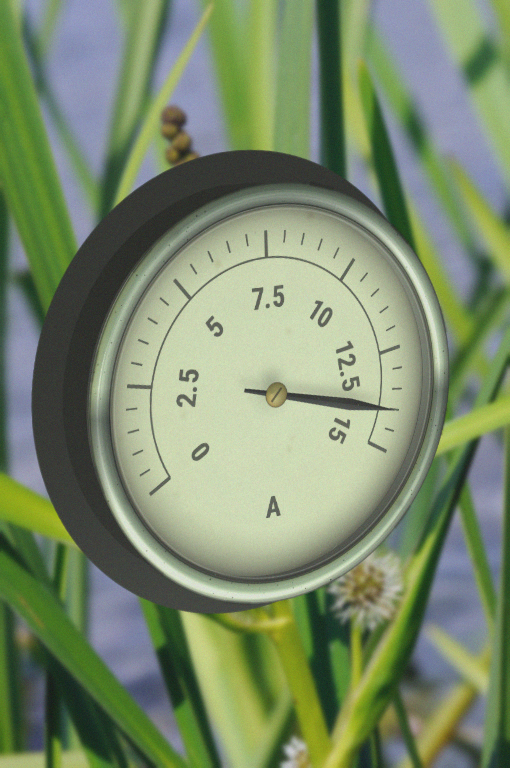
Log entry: A 14
